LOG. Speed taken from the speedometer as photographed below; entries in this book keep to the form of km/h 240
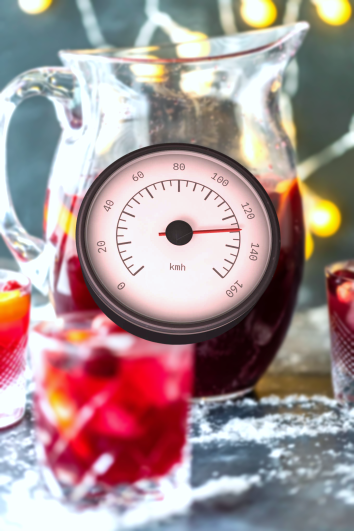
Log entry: km/h 130
